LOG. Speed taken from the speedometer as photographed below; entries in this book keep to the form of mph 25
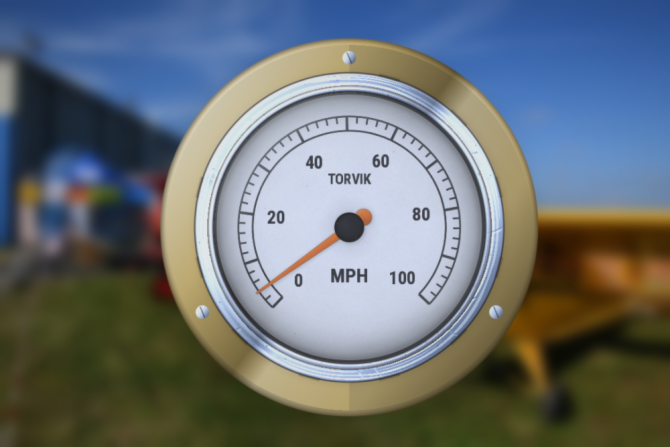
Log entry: mph 4
